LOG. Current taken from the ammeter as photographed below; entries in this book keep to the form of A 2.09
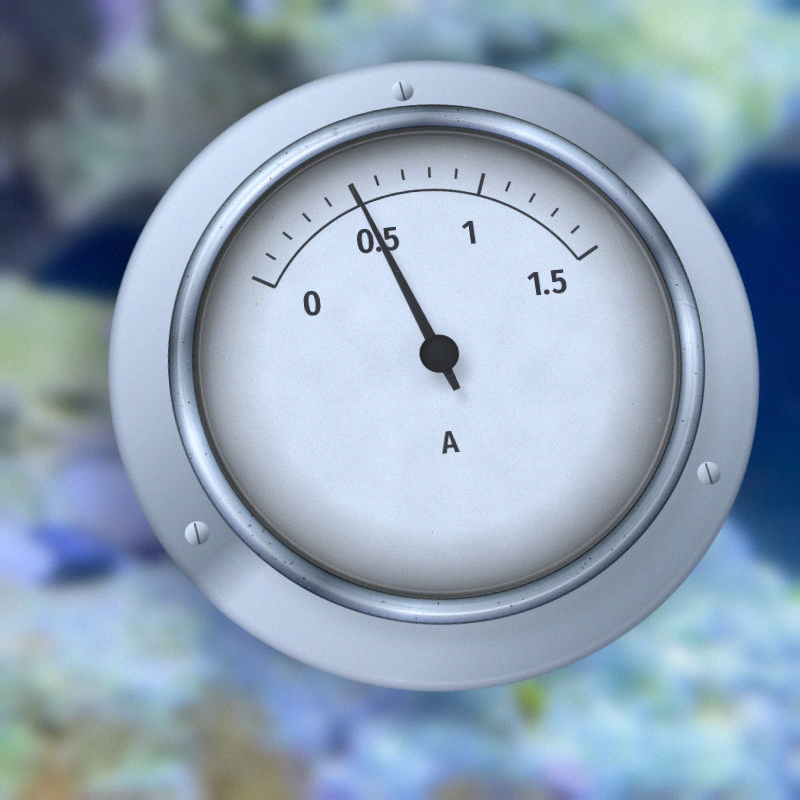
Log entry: A 0.5
